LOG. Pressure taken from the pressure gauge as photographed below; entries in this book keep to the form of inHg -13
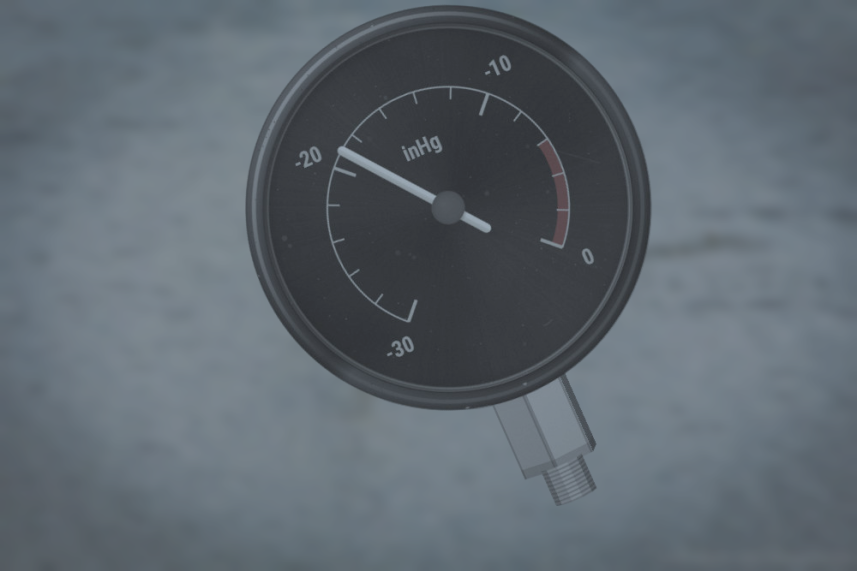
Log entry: inHg -19
